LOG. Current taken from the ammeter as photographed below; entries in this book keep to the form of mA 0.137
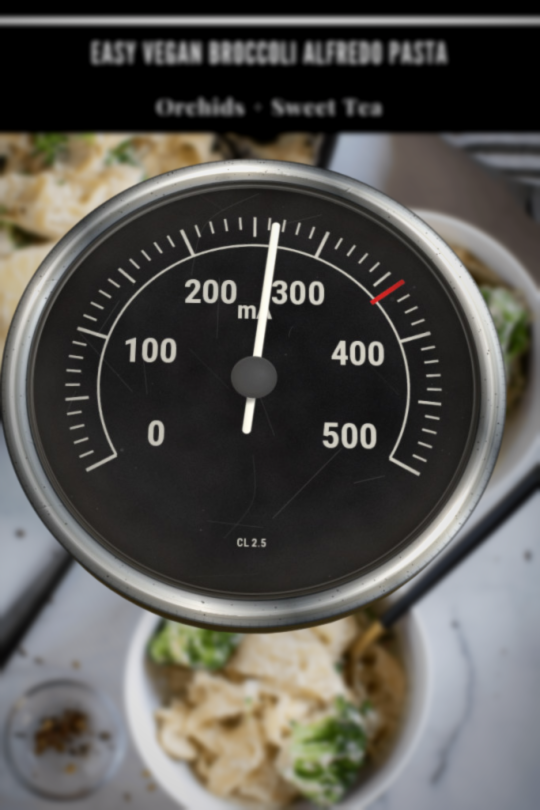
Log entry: mA 265
